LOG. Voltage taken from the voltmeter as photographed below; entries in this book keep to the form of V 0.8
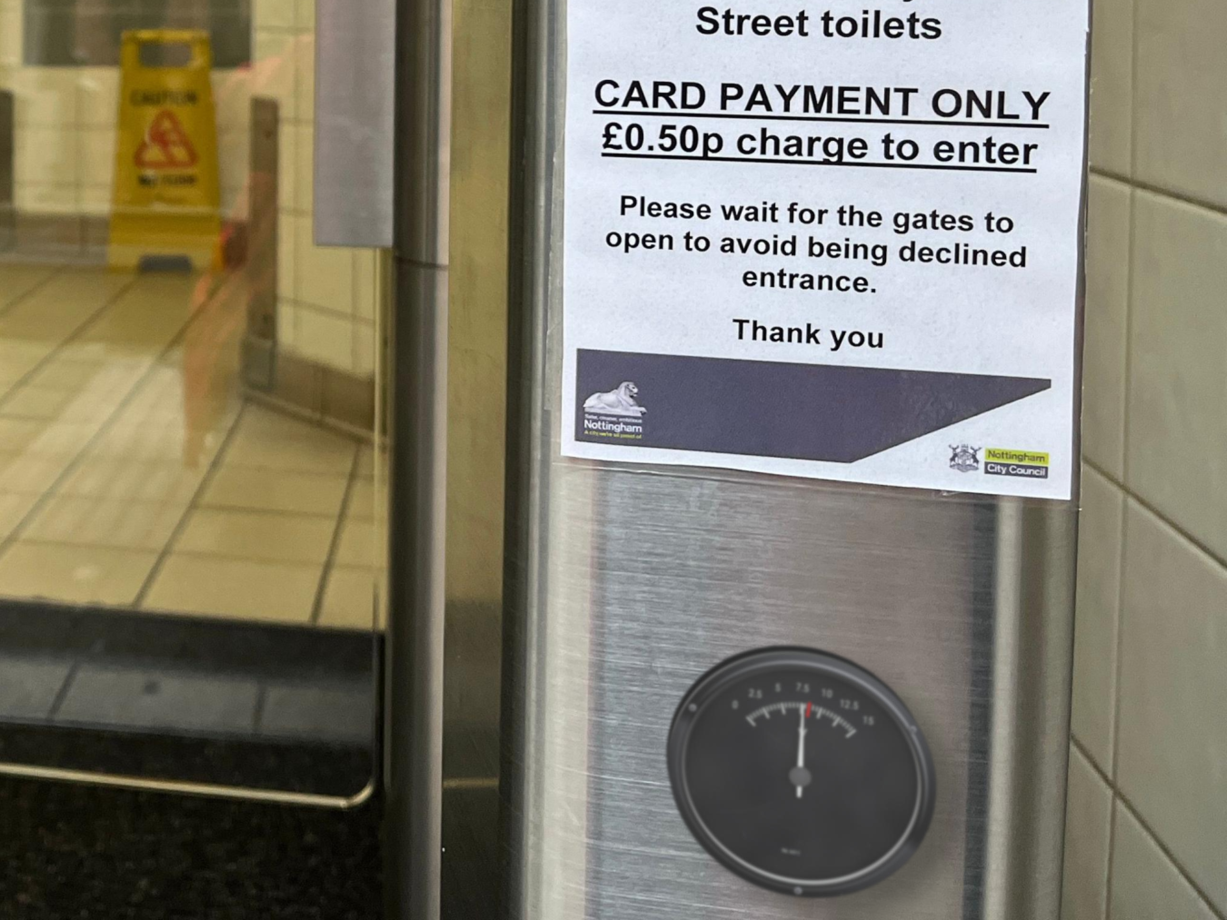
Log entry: V 7.5
